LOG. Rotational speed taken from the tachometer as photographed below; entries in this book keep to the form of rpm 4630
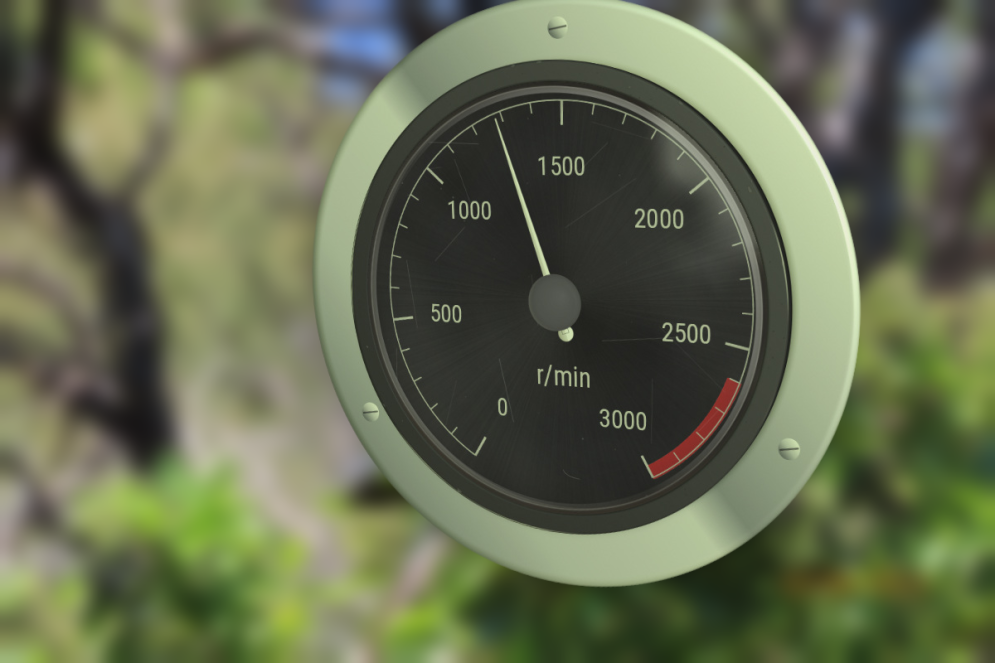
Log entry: rpm 1300
